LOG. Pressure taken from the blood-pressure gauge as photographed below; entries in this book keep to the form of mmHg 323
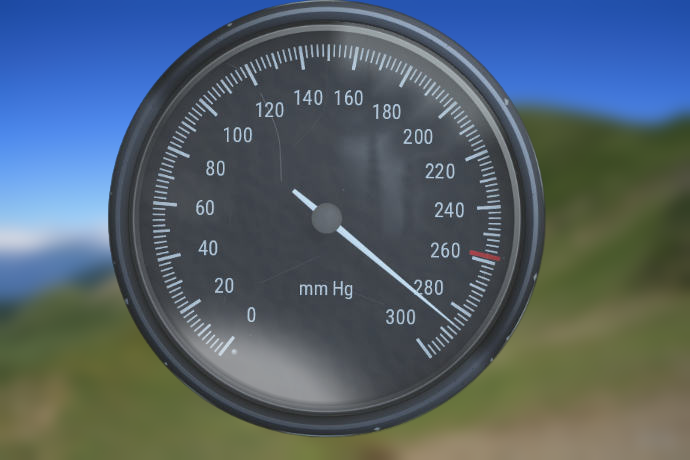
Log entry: mmHg 286
